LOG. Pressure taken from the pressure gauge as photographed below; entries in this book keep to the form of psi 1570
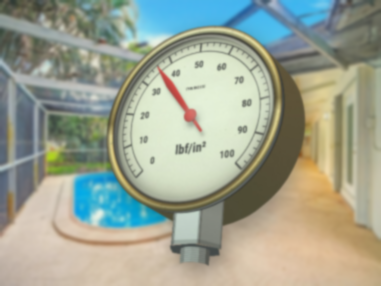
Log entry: psi 36
